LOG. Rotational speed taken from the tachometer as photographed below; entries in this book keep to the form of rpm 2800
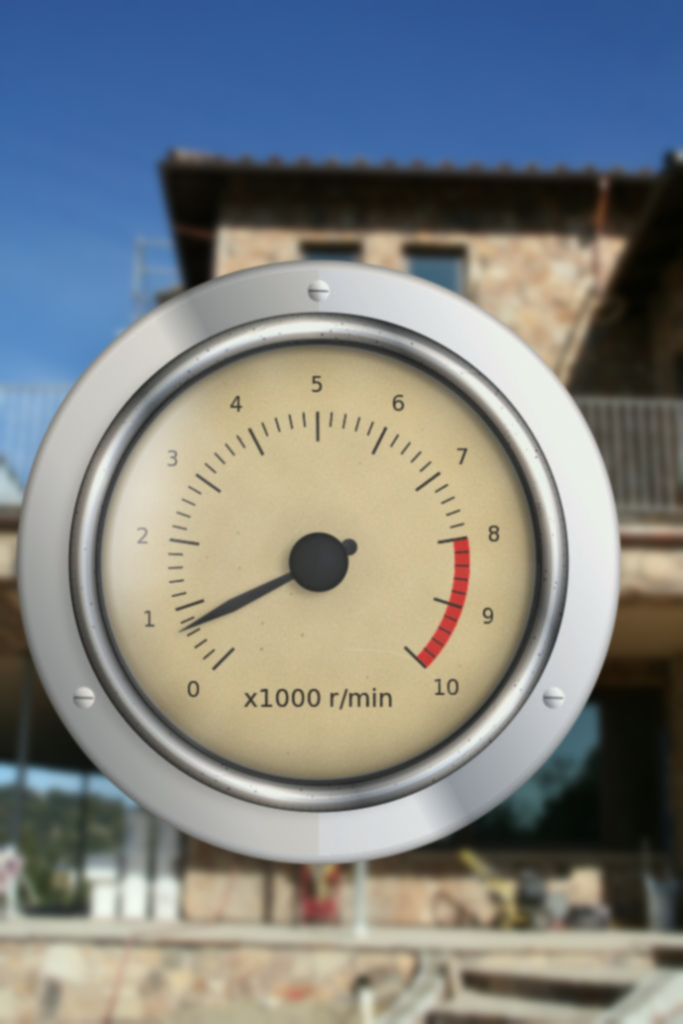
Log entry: rpm 700
